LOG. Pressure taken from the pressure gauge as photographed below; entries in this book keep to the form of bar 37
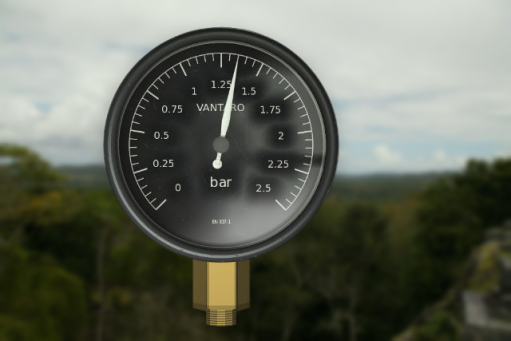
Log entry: bar 1.35
